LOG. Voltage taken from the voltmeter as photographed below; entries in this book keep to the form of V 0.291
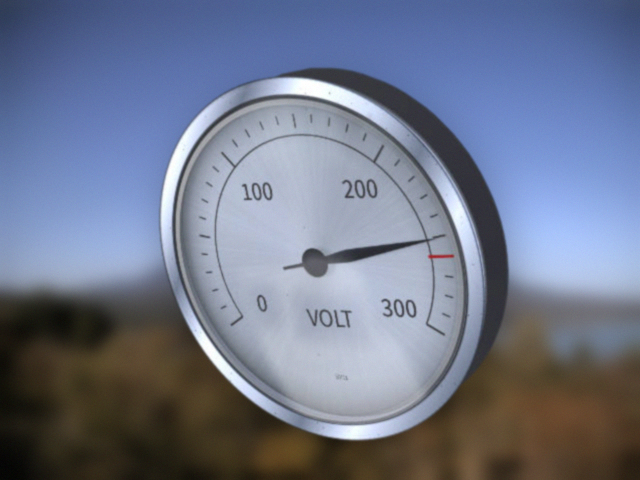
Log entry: V 250
